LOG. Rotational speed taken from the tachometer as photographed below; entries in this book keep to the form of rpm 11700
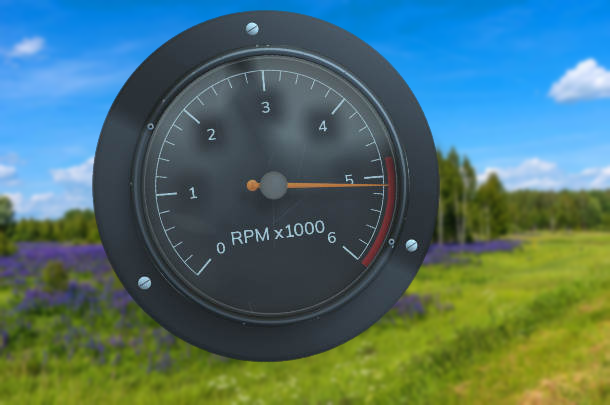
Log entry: rpm 5100
